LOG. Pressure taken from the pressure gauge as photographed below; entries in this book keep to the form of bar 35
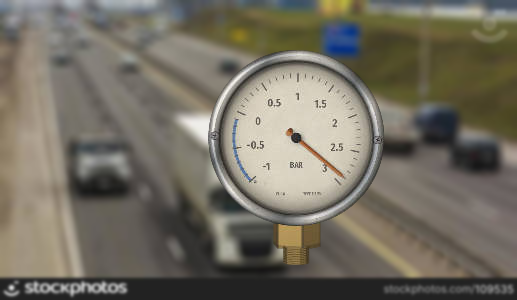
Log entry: bar 2.9
